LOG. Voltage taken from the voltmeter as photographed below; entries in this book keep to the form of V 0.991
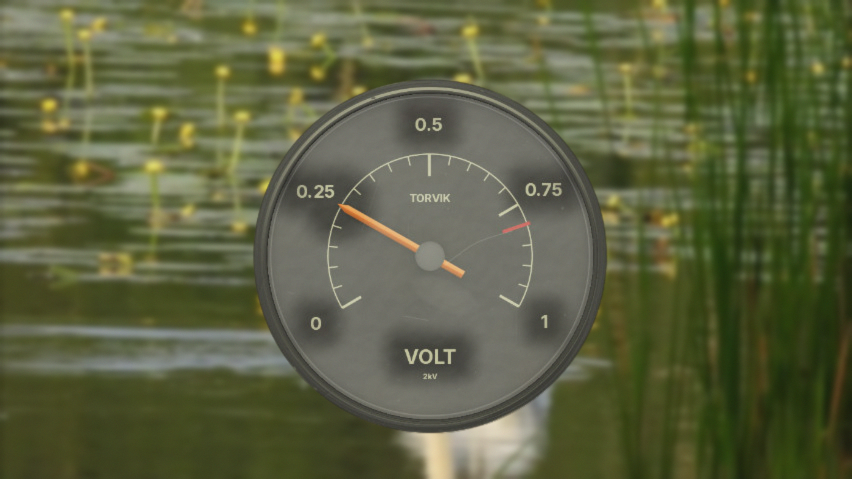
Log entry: V 0.25
